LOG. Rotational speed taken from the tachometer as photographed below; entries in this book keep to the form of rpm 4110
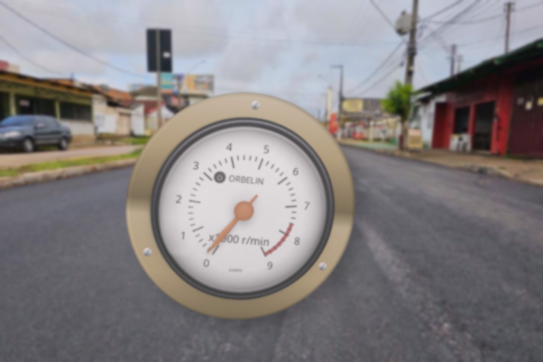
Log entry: rpm 200
